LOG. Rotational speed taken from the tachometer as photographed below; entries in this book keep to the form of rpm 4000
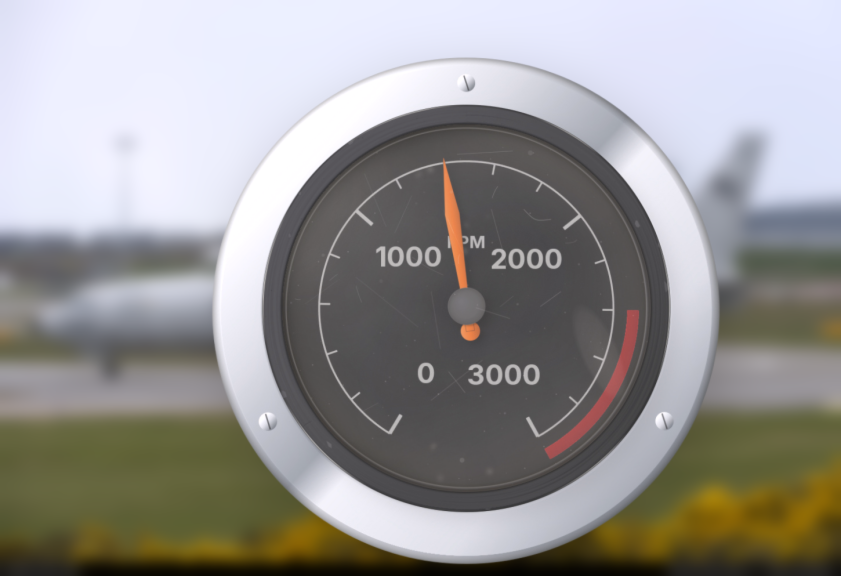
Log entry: rpm 1400
